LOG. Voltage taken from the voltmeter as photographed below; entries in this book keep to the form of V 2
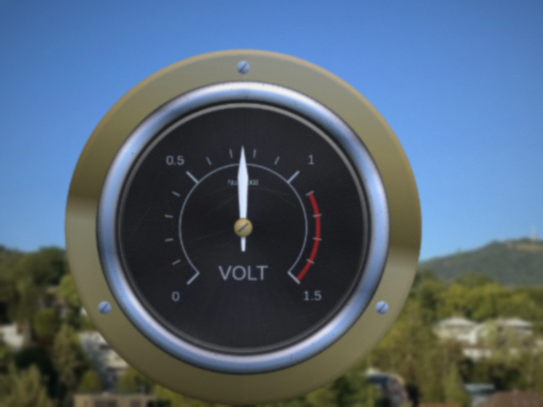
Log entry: V 0.75
